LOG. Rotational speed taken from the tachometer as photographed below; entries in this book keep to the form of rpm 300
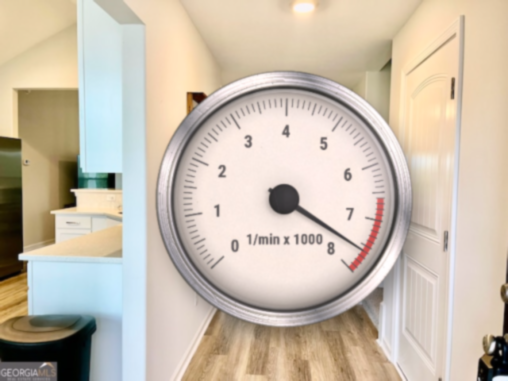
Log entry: rpm 7600
